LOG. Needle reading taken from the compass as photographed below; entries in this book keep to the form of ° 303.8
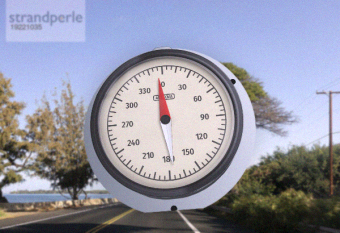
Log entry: ° 355
